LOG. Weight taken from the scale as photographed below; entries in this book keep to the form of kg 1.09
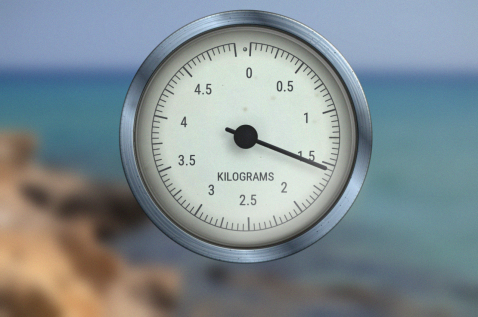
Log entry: kg 1.55
